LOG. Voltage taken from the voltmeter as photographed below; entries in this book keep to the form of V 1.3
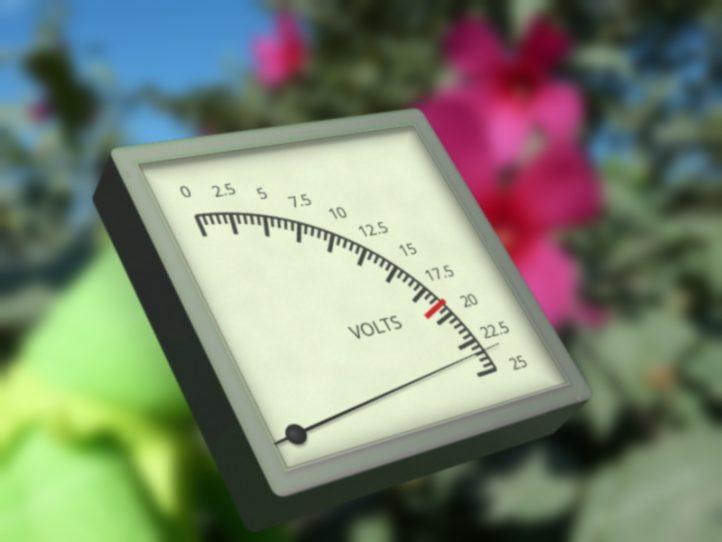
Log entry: V 23.5
